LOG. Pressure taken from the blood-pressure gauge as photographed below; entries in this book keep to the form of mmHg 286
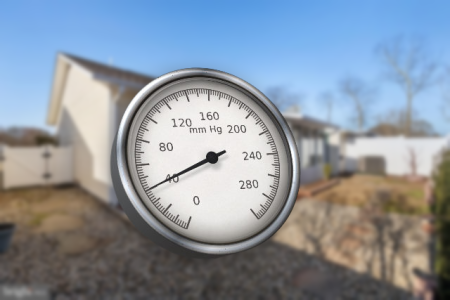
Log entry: mmHg 40
